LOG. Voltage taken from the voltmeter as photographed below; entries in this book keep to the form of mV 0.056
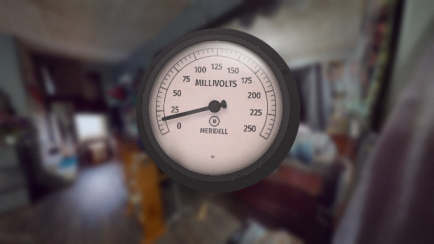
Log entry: mV 15
